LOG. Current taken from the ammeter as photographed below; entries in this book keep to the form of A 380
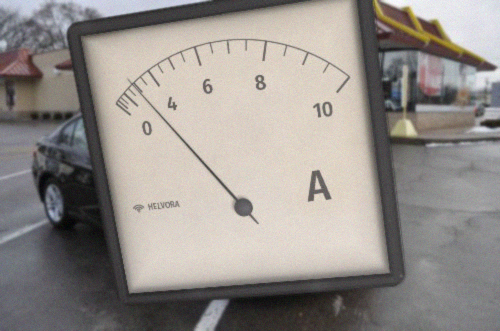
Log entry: A 3
